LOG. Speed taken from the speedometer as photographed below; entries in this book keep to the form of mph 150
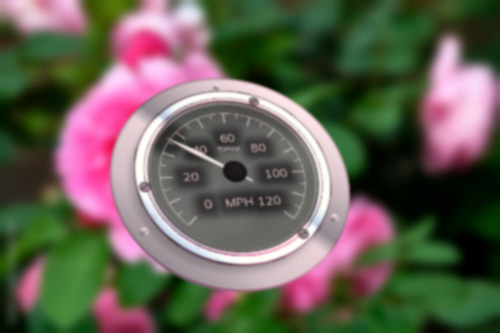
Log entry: mph 35
